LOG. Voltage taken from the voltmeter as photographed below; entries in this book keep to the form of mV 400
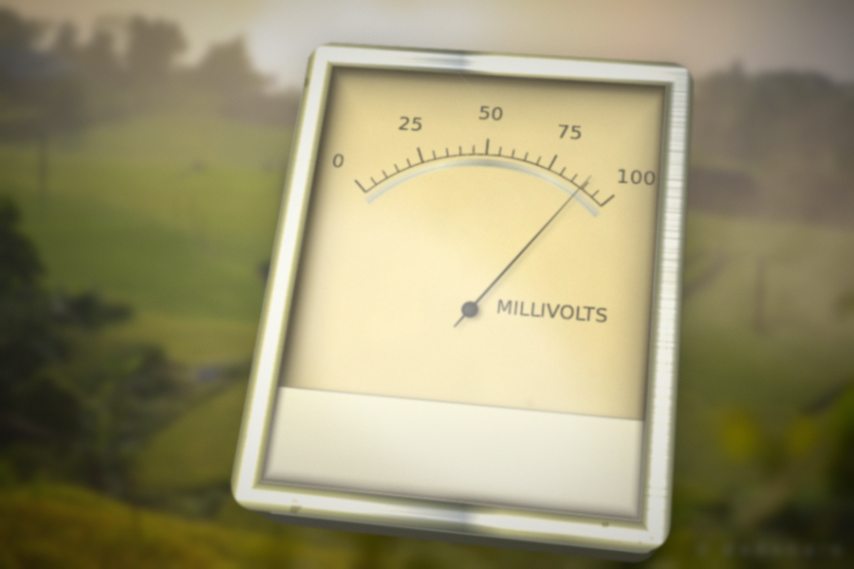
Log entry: mV 90
